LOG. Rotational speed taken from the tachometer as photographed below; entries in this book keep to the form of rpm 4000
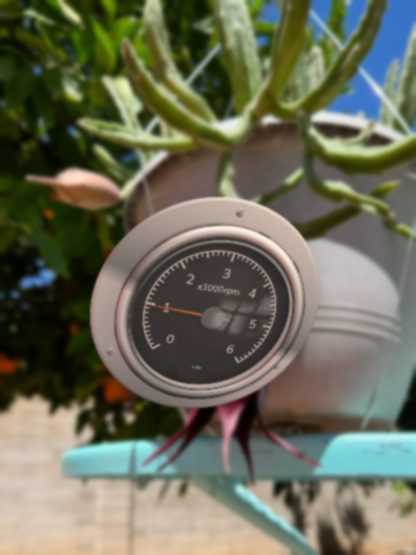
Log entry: rpm 1000
